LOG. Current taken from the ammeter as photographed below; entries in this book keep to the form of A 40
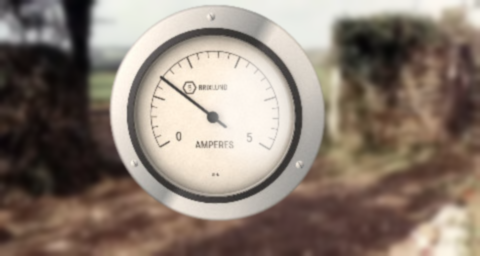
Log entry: A 1.4
